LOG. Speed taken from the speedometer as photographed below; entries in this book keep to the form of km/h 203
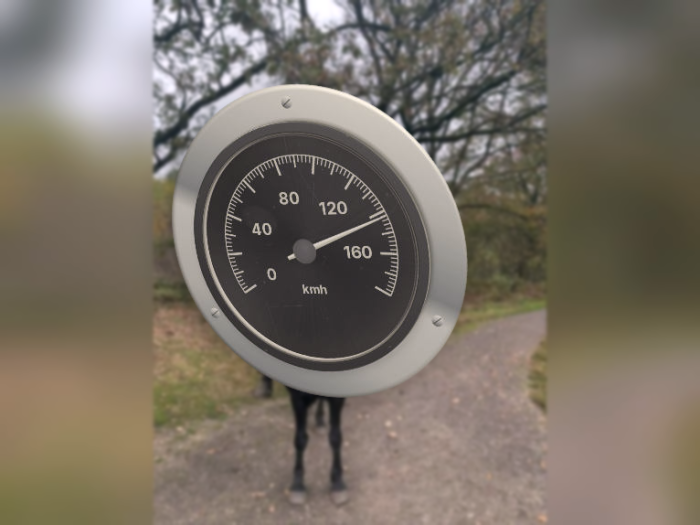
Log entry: km/h 142
